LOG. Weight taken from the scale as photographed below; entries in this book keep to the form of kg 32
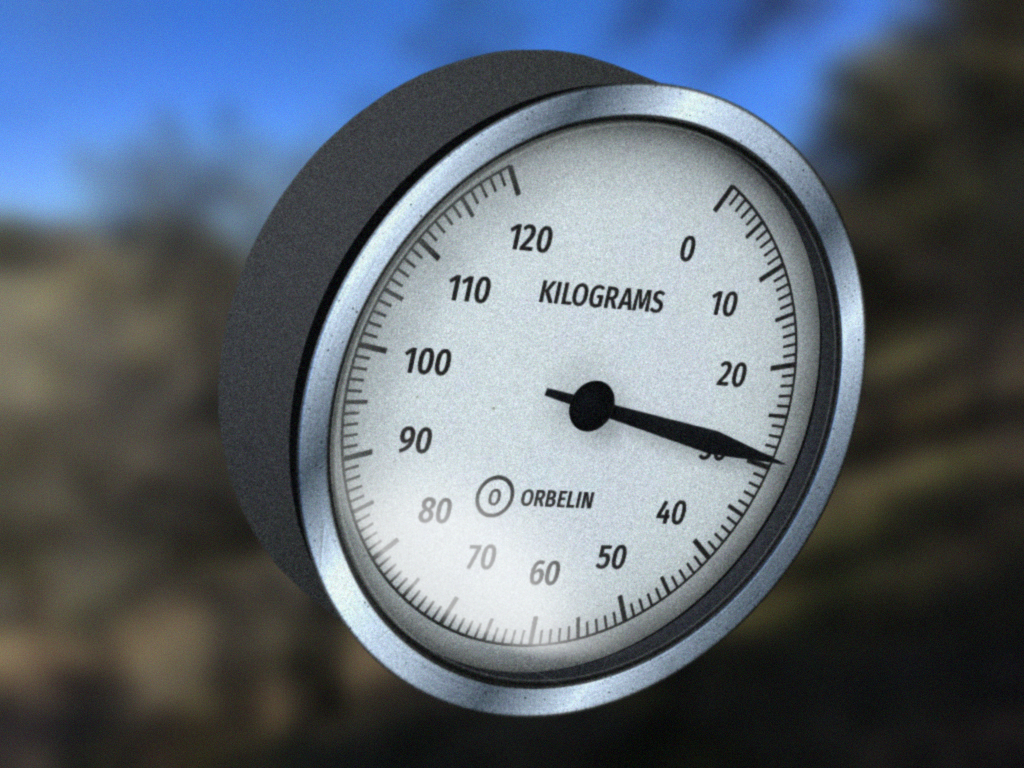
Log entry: kg 29
